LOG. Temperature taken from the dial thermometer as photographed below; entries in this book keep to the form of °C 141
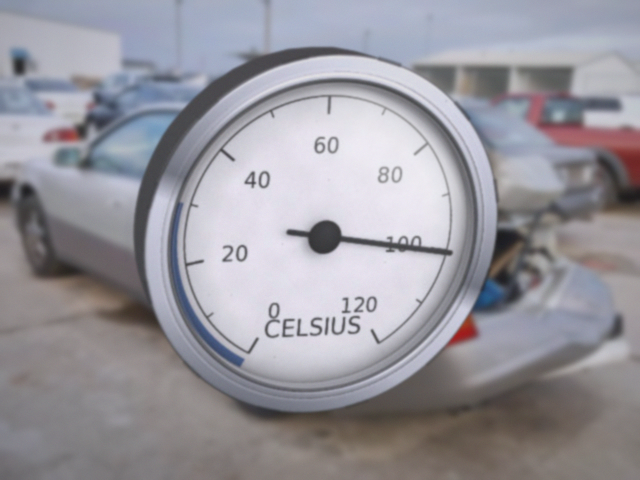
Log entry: °C 100
